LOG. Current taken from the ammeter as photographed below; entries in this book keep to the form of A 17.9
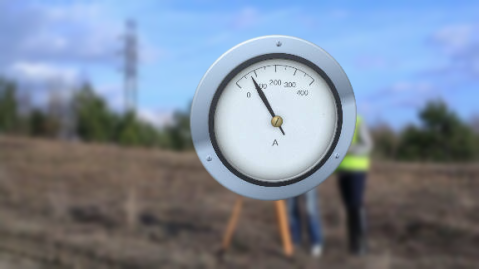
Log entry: A 75
